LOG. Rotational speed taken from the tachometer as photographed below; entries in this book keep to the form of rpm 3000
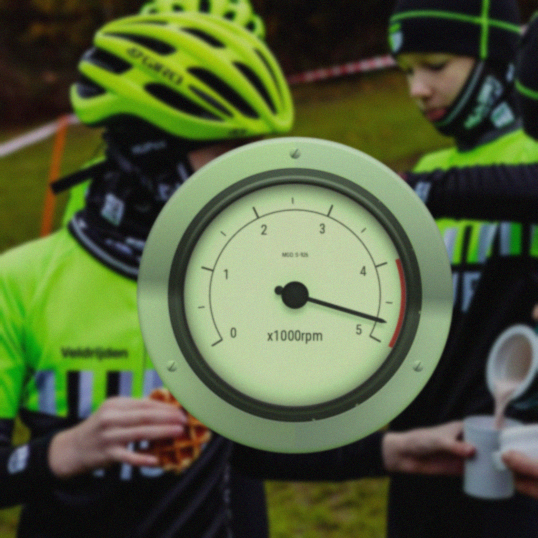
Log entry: rpm 4750
